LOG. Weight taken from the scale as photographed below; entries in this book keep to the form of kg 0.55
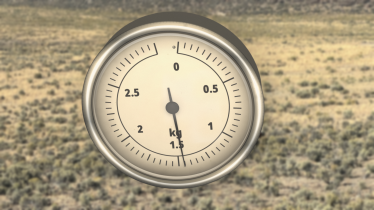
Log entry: kg 1.45
